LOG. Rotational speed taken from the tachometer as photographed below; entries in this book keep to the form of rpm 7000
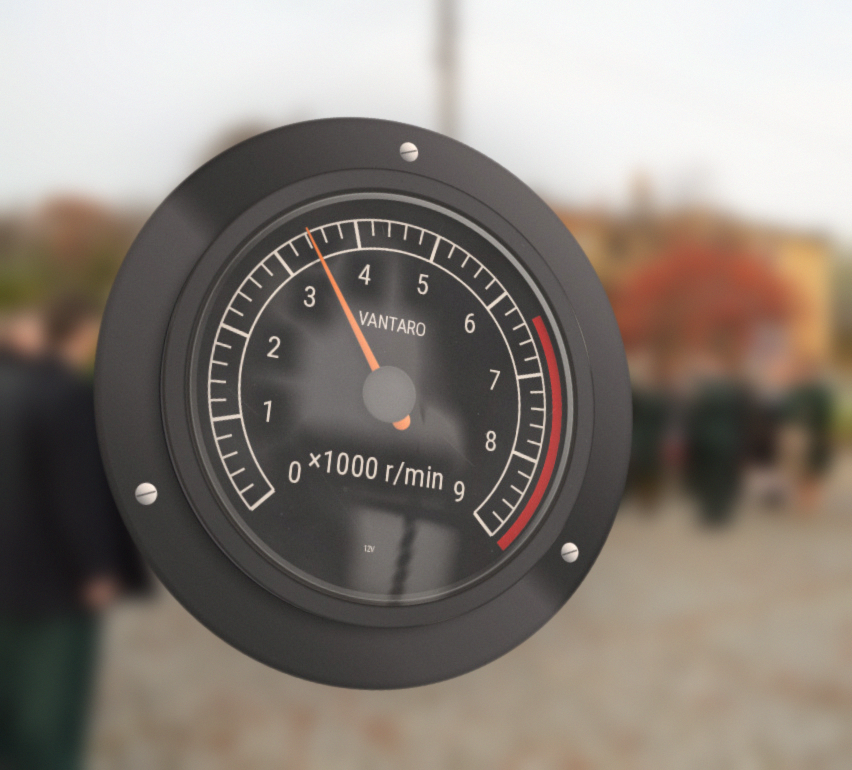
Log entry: rpm 3400
